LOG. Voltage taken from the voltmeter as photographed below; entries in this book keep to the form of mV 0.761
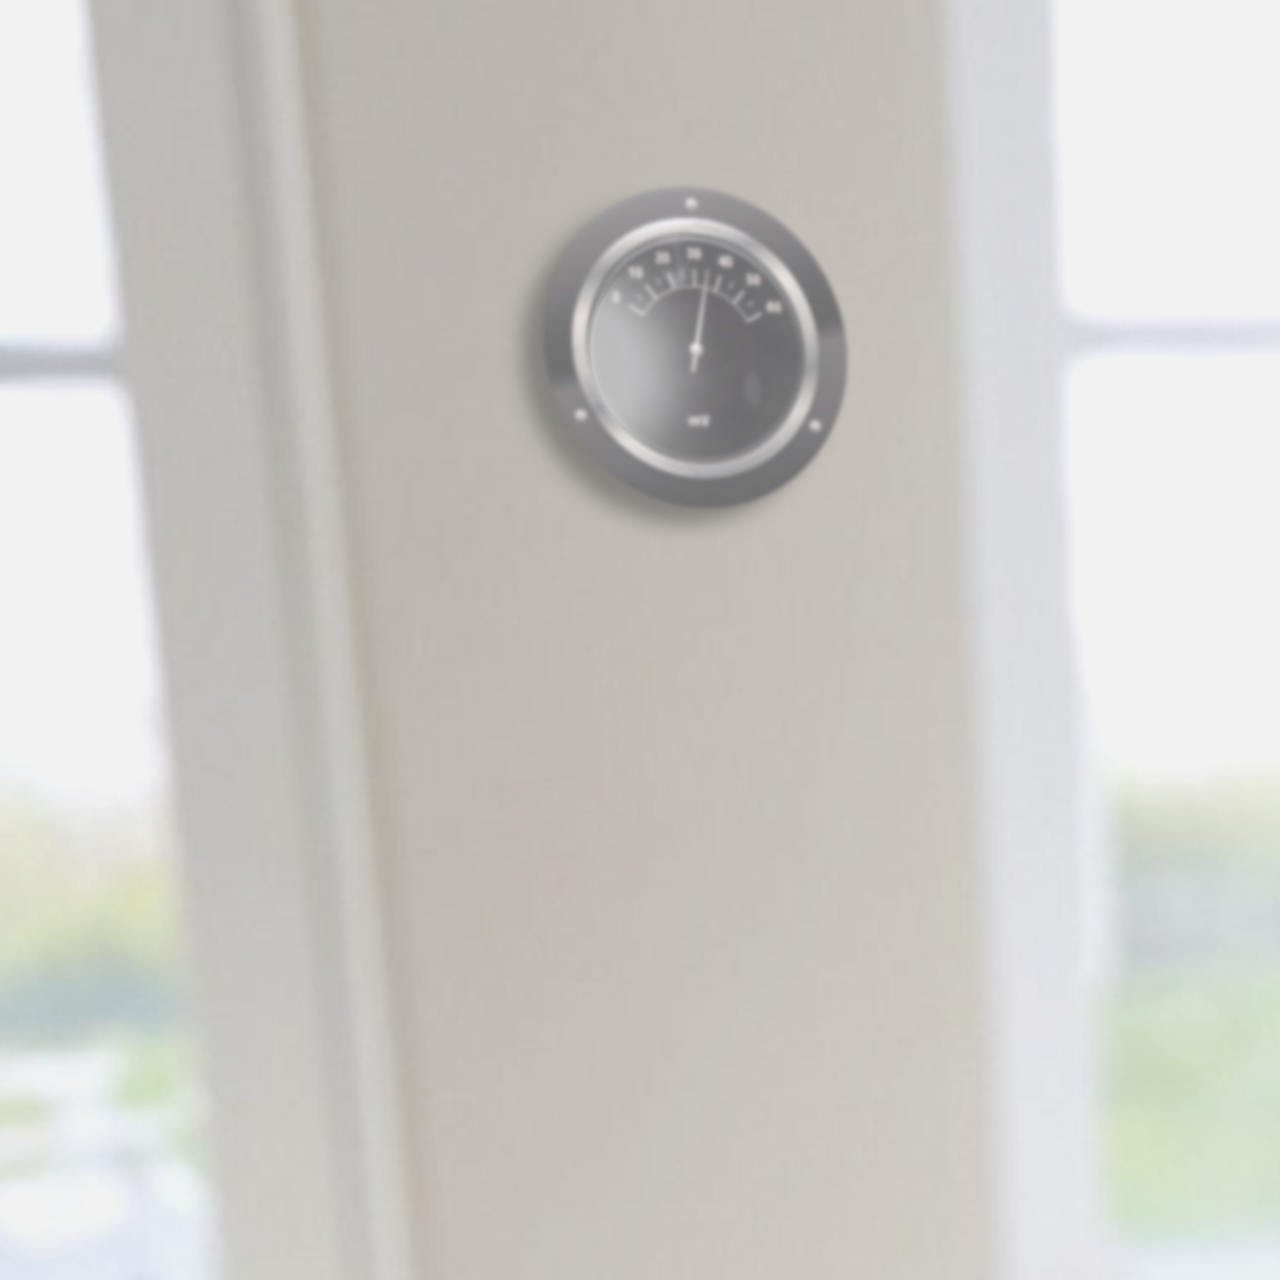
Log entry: mV 35
